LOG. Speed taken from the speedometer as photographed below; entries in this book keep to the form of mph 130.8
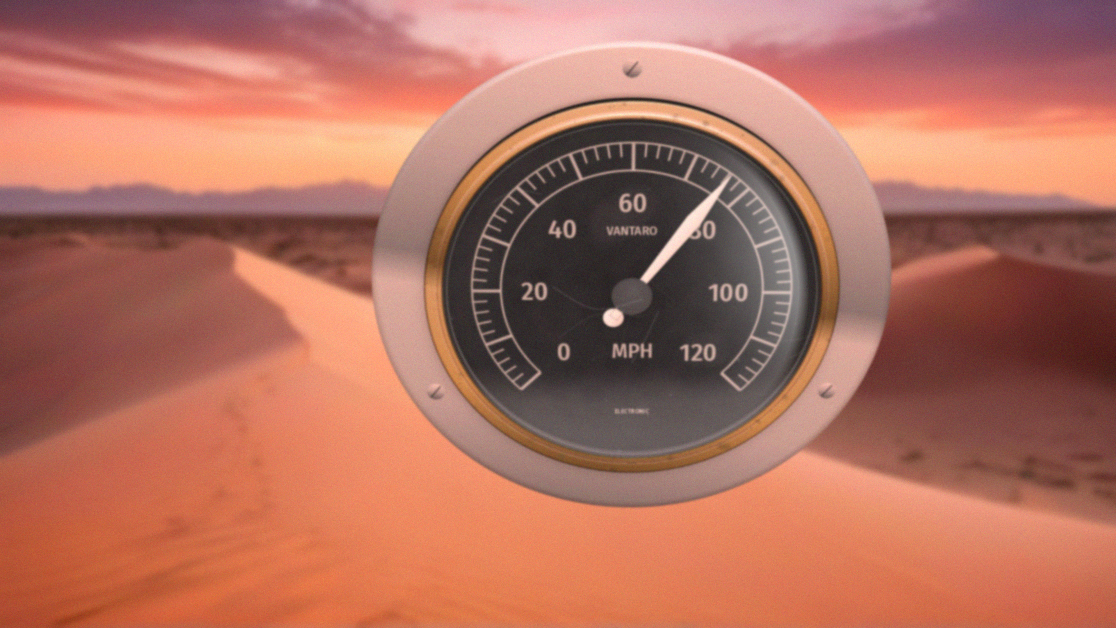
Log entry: mph 76
